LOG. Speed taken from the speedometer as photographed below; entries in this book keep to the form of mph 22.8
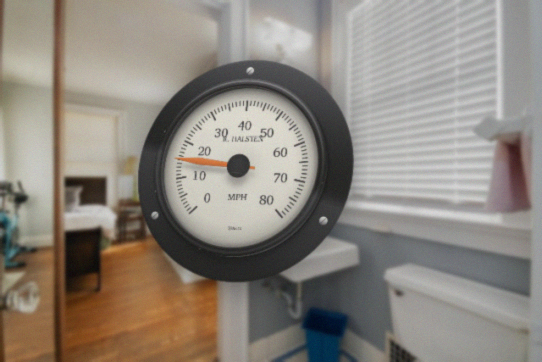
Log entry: mph 15
